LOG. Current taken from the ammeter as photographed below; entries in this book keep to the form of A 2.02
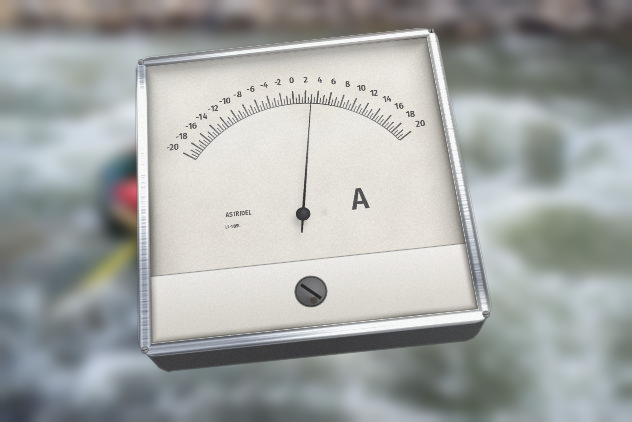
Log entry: A 3
